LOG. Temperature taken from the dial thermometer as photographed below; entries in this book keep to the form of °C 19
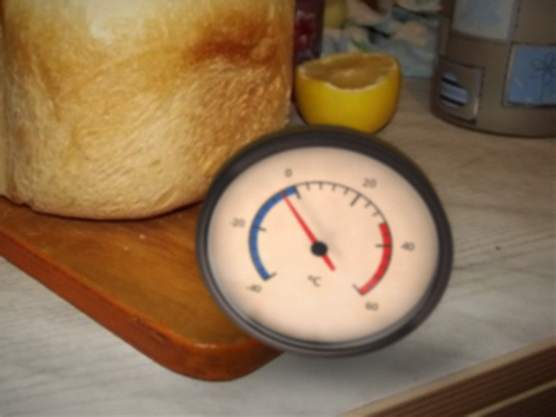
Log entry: °C -4
